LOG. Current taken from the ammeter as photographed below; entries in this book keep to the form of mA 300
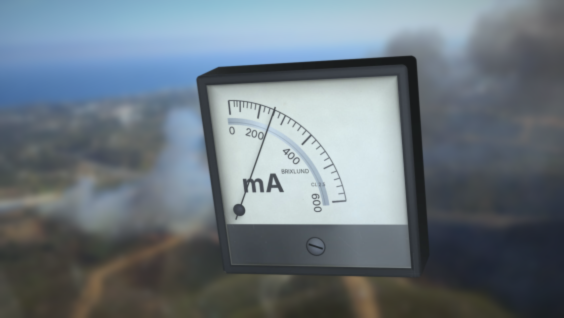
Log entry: mA 260
